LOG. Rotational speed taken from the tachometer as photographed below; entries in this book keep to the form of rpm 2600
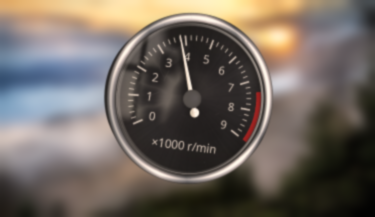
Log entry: rpm 3800
